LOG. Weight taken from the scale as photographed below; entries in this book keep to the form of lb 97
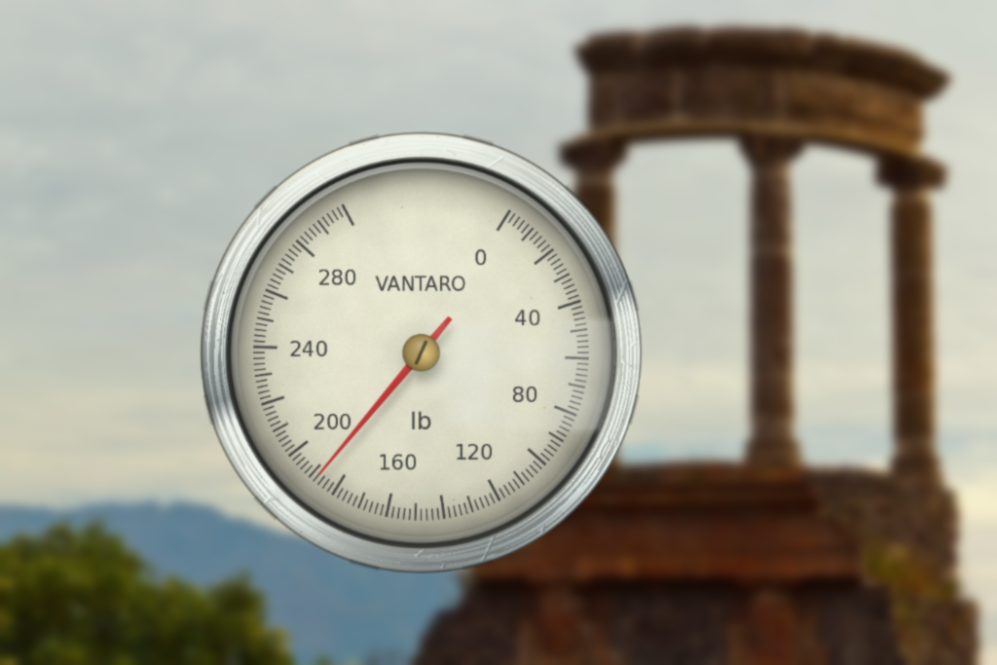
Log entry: lb 188
